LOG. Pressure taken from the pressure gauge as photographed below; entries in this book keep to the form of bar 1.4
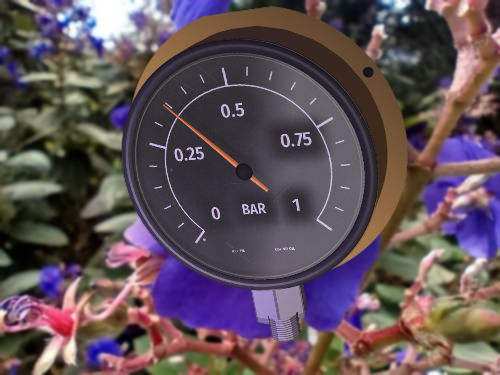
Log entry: bar 0.35
